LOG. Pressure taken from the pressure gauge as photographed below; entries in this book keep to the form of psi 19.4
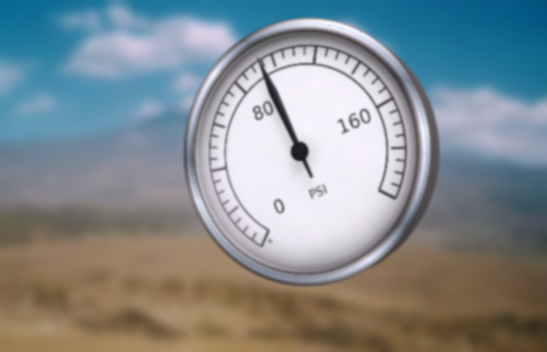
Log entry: psi 95
